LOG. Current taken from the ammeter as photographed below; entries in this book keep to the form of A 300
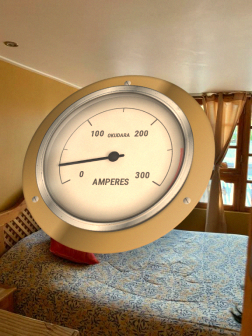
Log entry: A 25
